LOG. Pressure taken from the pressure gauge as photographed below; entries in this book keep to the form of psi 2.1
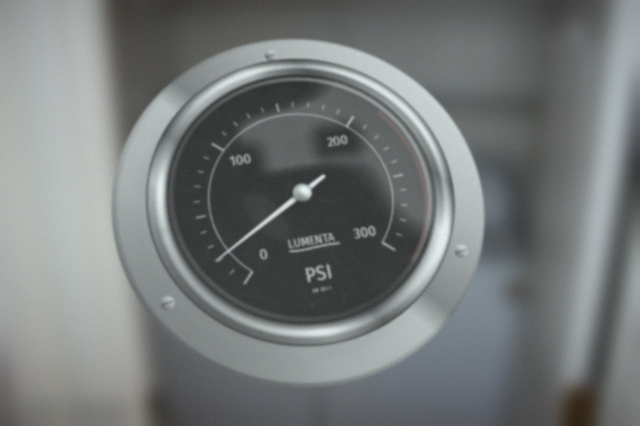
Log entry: psi 20
